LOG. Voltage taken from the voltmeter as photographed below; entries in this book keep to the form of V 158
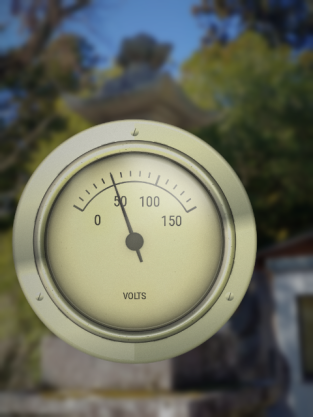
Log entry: V 50
